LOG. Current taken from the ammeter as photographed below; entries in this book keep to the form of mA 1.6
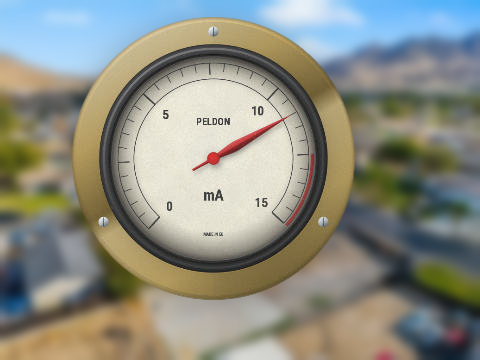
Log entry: mA 11
